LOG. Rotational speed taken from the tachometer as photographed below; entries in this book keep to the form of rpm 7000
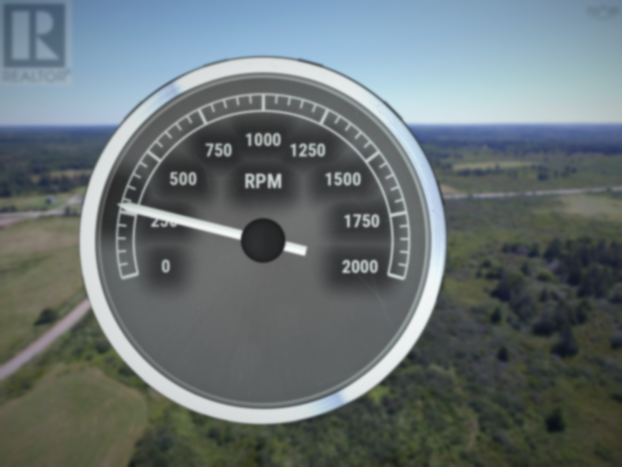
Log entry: rpm 275
